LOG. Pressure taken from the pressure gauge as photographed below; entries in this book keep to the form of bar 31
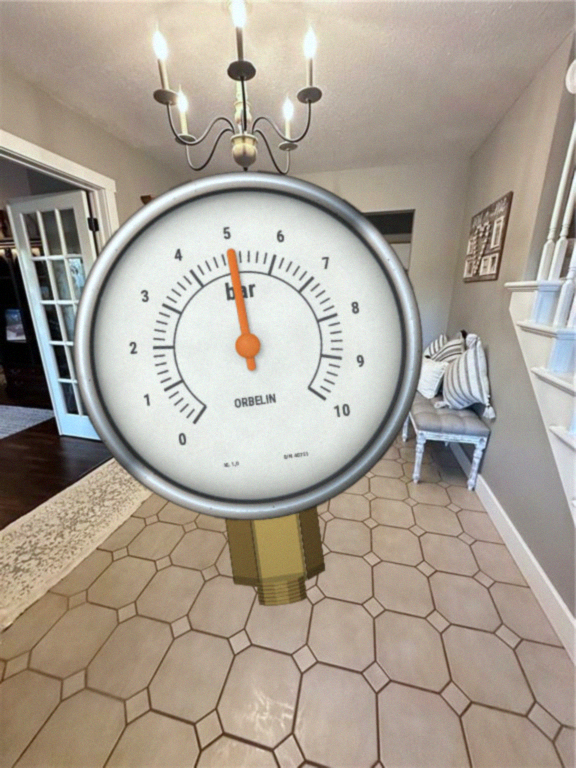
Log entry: bar 5
